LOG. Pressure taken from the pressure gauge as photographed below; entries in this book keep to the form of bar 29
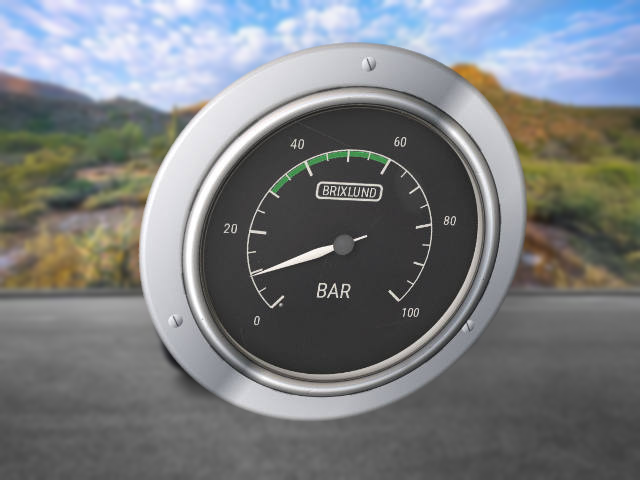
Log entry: bar 10
